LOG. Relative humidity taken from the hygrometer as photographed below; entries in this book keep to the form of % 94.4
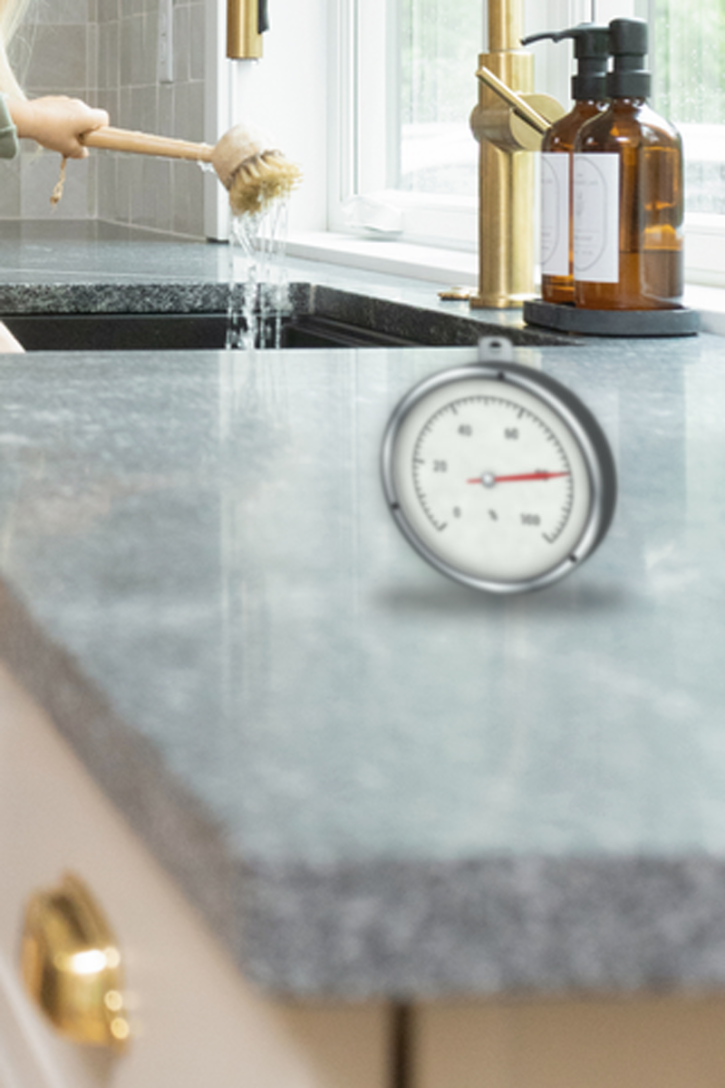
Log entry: % 80
